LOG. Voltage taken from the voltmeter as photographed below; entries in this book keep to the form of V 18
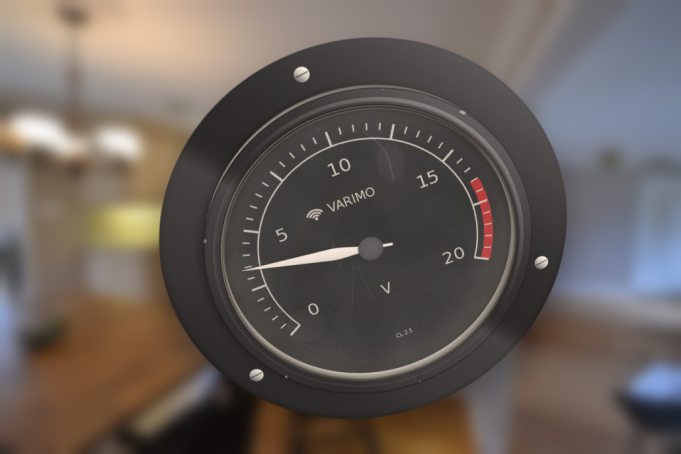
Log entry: V 3.5
